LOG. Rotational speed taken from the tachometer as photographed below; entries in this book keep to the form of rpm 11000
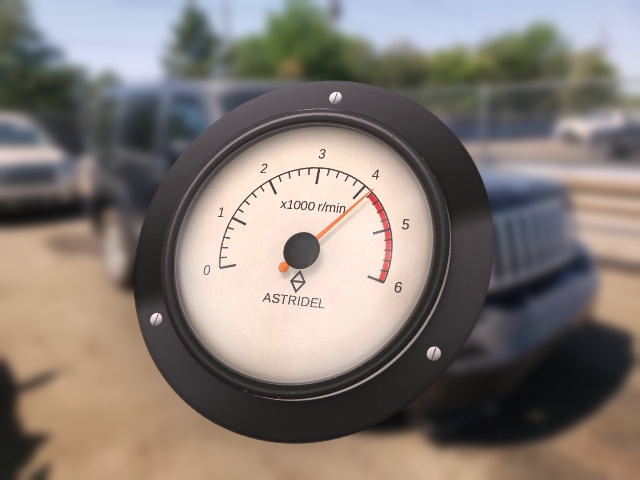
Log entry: rpm 4200
